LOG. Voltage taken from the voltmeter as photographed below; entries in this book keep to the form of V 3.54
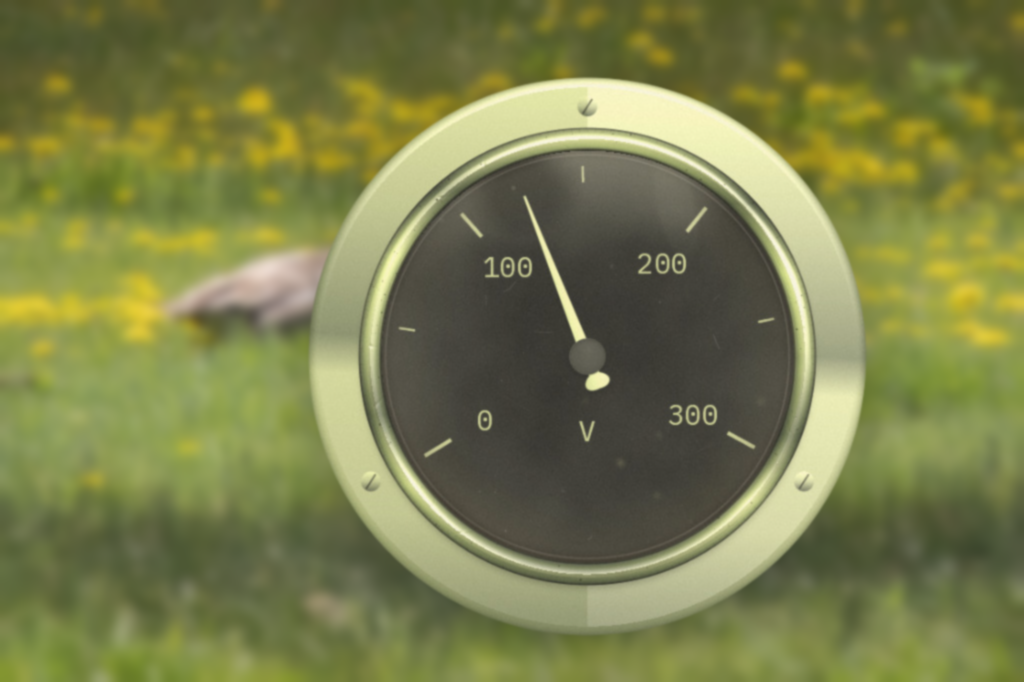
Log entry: V 125
